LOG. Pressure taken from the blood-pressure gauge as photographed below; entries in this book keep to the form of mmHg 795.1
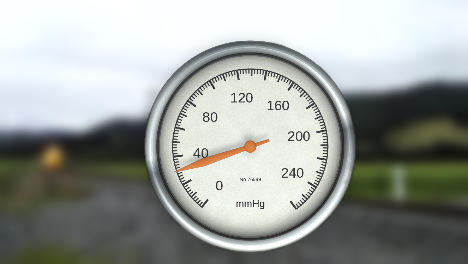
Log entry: mmHg 30
